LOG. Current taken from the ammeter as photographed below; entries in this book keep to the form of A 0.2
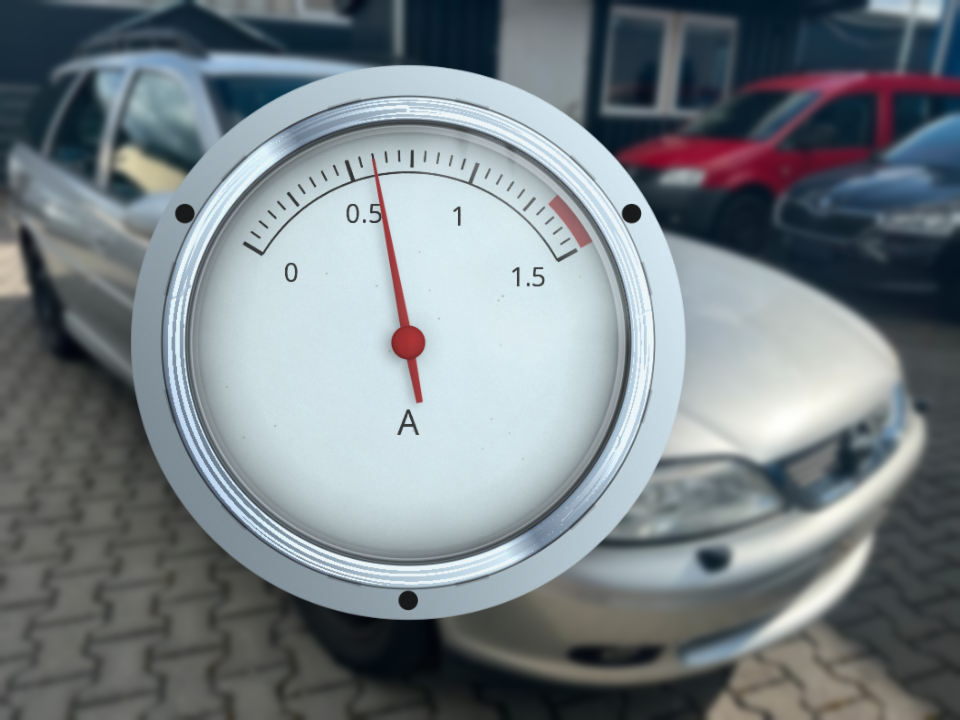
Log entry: A 0.6
